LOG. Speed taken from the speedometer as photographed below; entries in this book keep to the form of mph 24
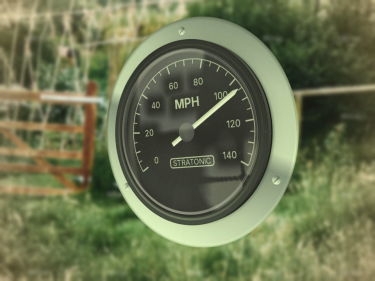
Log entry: mph 105
